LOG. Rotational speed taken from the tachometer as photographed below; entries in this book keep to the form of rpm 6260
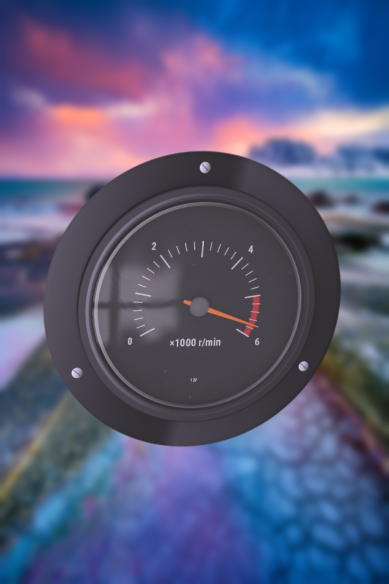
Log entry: rpm 5700
